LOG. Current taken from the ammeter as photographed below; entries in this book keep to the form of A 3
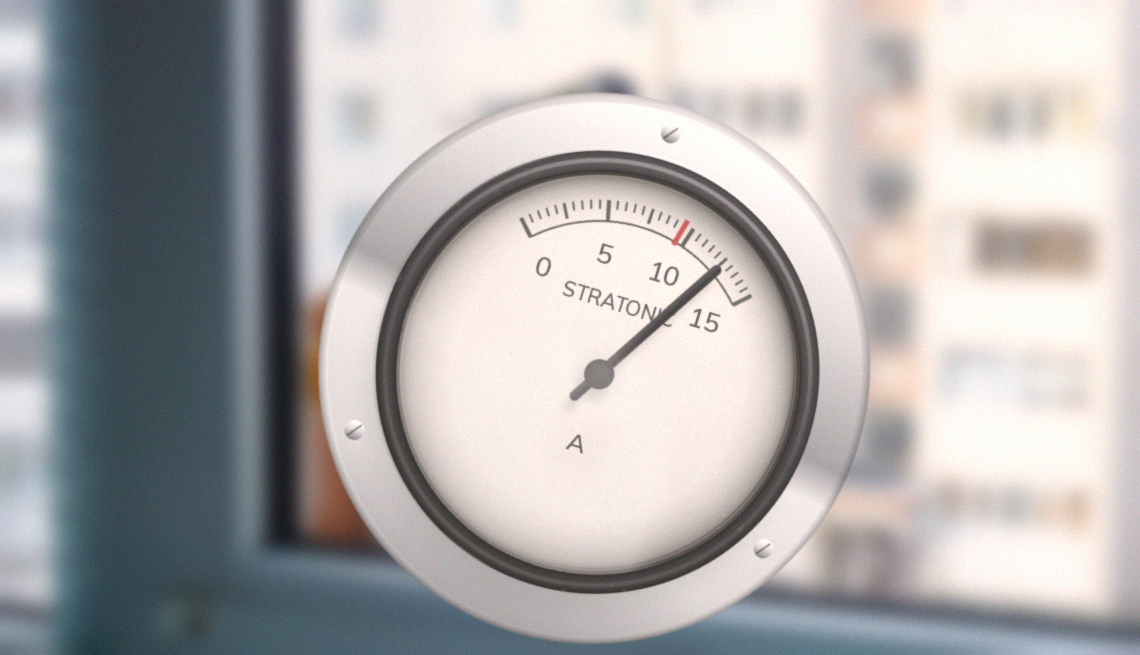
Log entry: A 12.5
